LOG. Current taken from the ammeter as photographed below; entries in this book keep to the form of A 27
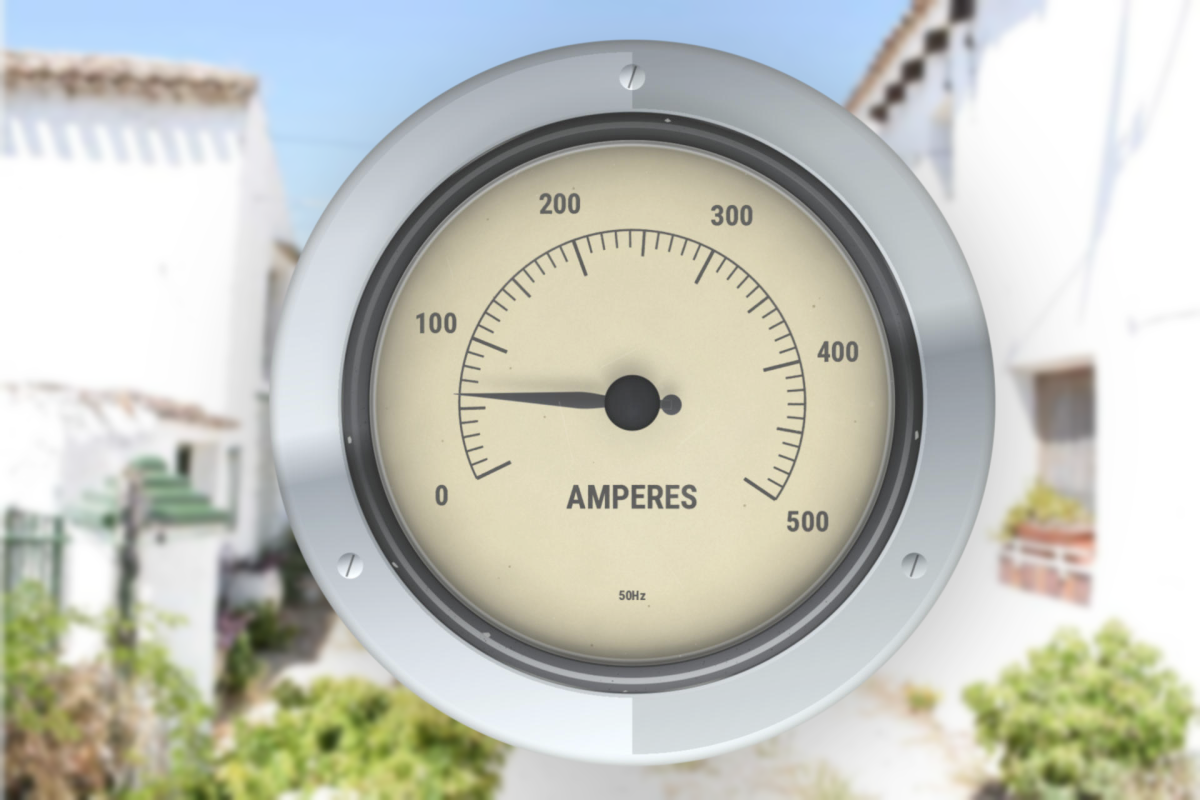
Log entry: A 60
